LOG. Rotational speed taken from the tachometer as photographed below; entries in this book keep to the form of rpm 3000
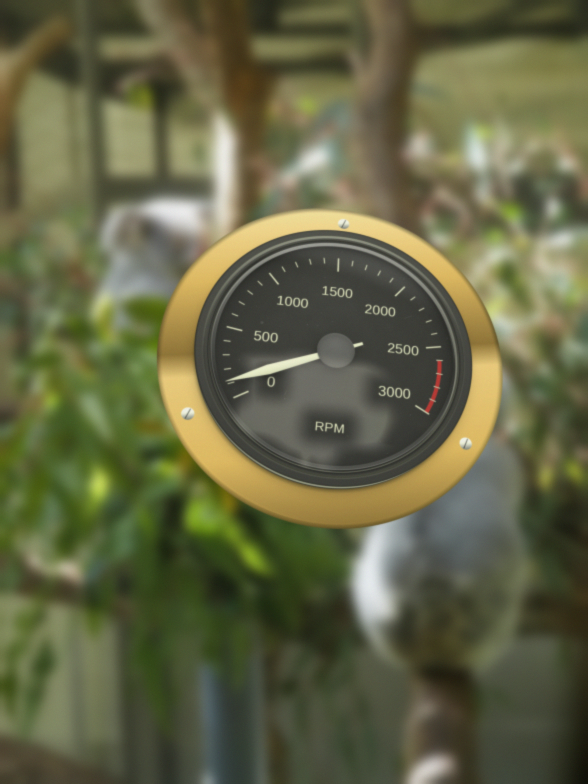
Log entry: rpm 100
